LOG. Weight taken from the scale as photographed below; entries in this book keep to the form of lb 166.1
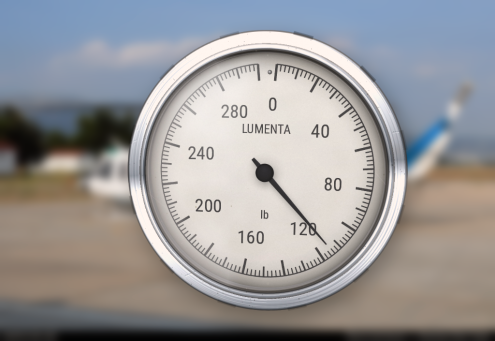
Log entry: lb 114
